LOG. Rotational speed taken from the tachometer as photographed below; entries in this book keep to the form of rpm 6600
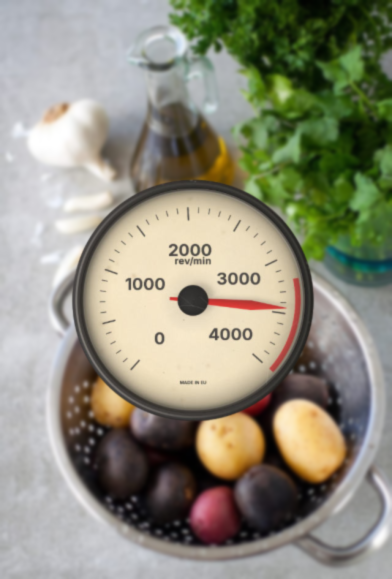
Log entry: rpm 3450
